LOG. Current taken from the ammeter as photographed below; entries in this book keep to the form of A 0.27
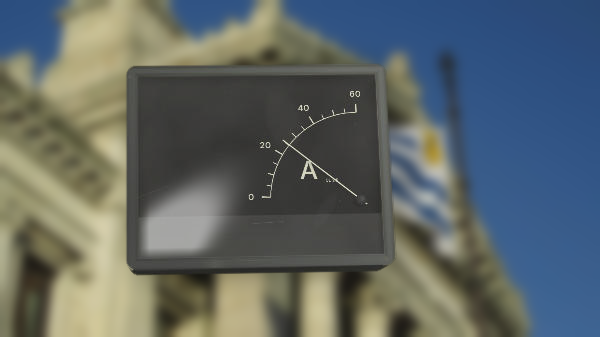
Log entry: A 25
